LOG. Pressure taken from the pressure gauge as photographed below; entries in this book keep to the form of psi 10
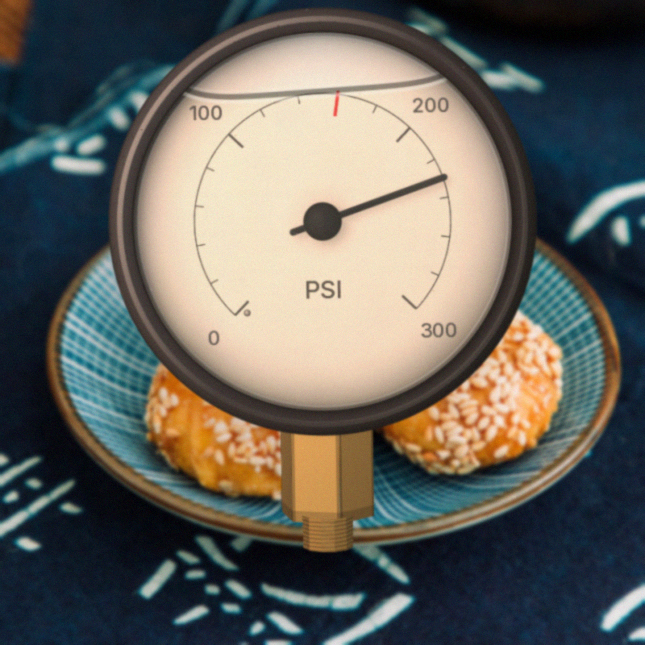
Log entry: psi 230
